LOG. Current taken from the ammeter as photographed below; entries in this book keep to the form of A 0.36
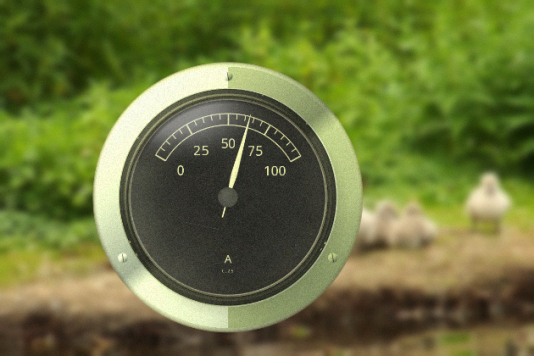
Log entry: A 62.5
